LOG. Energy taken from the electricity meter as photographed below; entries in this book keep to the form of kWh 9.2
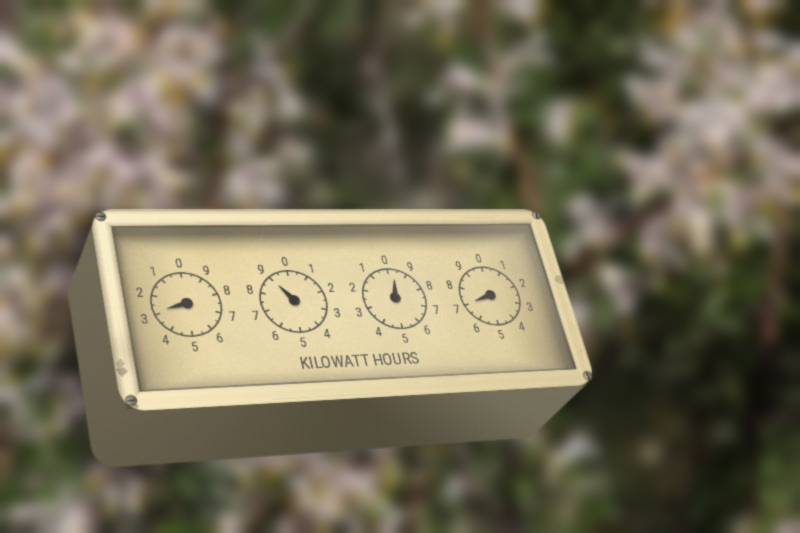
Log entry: kWh 2897
